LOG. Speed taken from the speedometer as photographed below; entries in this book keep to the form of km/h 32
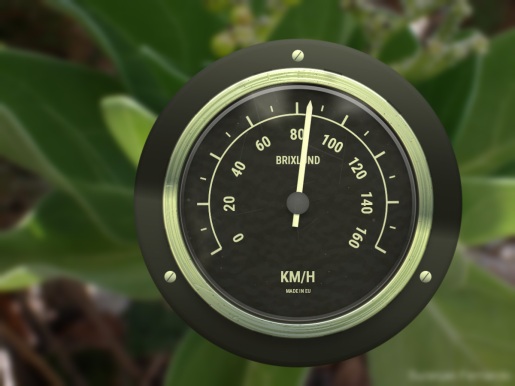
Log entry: km/h 85
